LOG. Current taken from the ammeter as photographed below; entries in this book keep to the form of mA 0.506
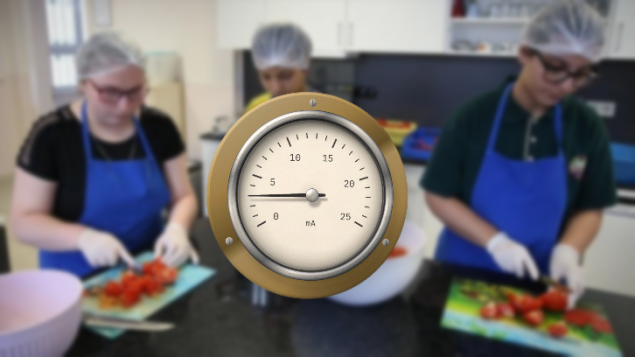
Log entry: mA 3
